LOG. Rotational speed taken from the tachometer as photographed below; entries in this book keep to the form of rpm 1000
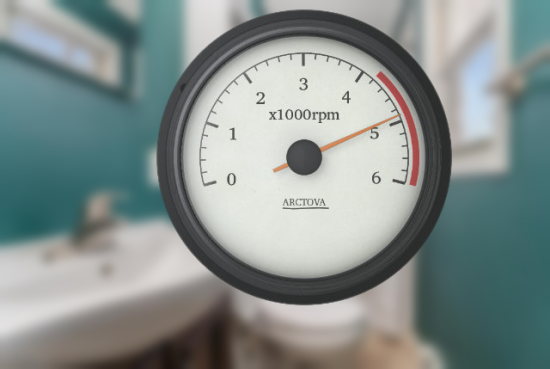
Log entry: rpm 4900
